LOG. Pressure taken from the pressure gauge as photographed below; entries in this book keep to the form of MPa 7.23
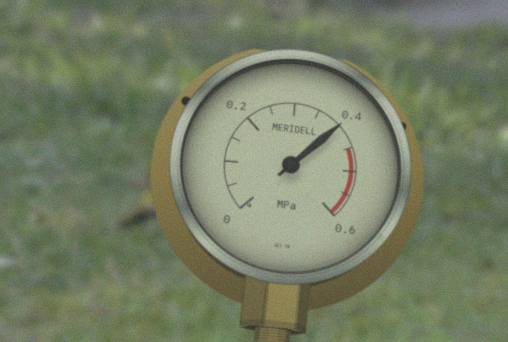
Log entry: MPa 0.4
